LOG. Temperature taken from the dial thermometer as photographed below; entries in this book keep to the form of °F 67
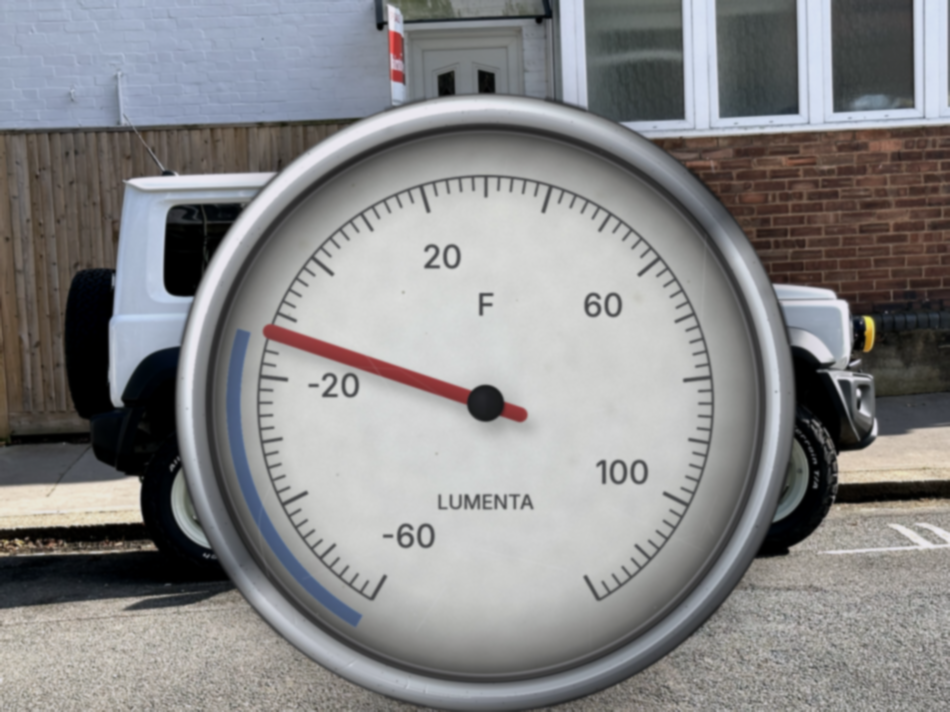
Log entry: °F -13
